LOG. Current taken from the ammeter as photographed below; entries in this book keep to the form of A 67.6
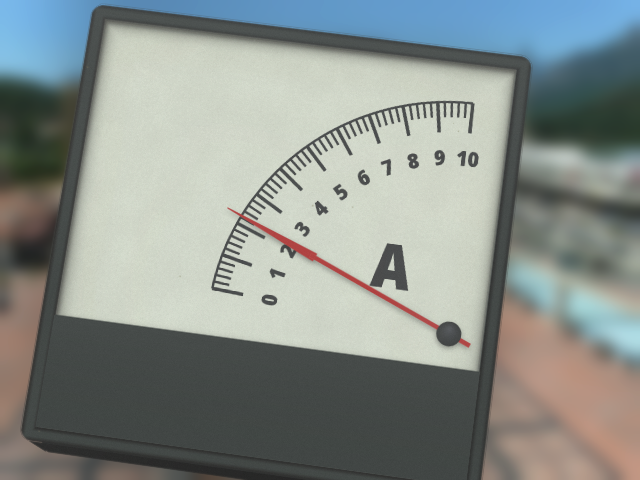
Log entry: A 2.2
